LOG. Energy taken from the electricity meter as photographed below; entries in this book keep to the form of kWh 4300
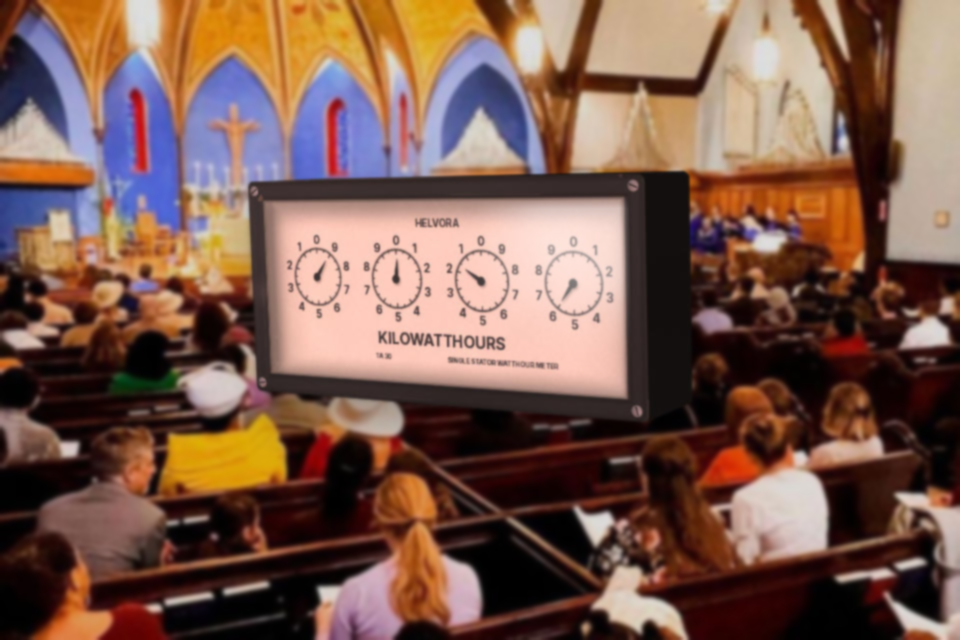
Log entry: kWh 9016
